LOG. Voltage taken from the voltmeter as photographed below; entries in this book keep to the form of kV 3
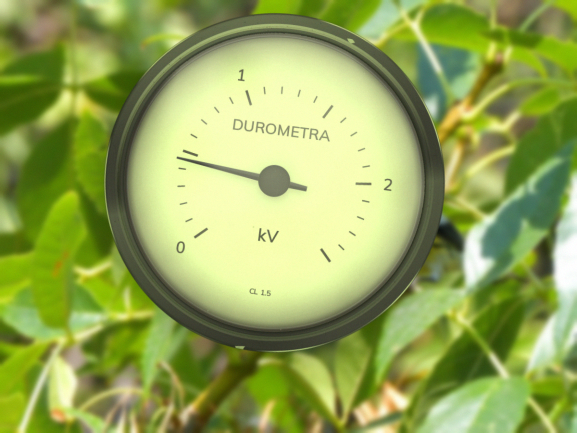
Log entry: kV 0.45
